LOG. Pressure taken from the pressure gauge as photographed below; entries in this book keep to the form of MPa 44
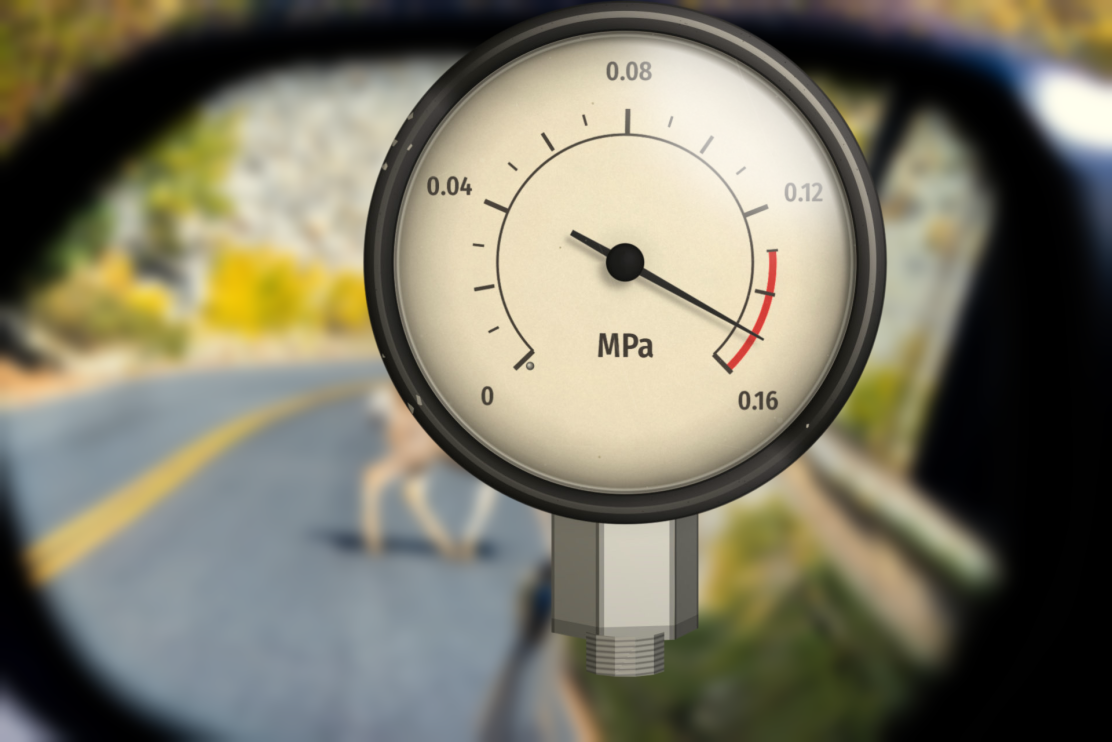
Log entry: MPa 0.15
